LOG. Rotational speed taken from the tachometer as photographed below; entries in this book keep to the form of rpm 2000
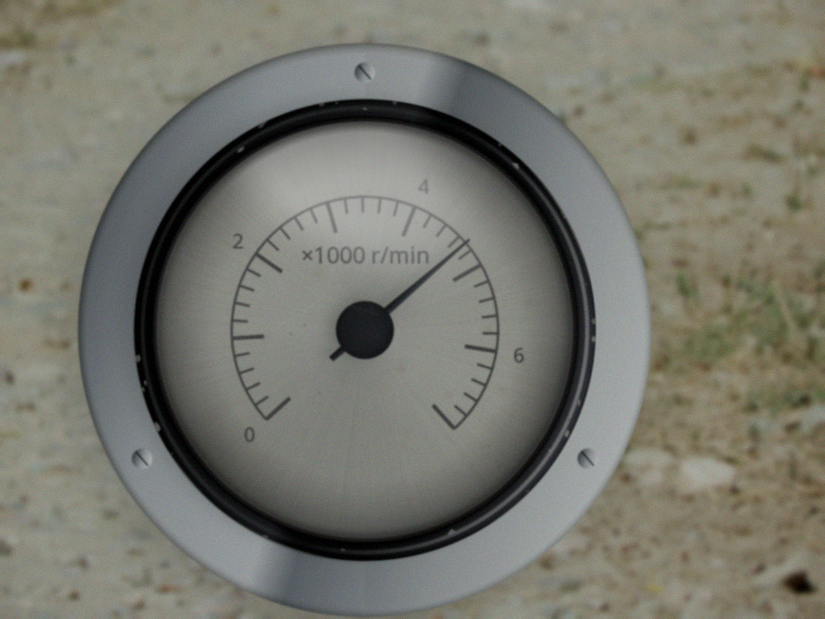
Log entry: rpm 4700
